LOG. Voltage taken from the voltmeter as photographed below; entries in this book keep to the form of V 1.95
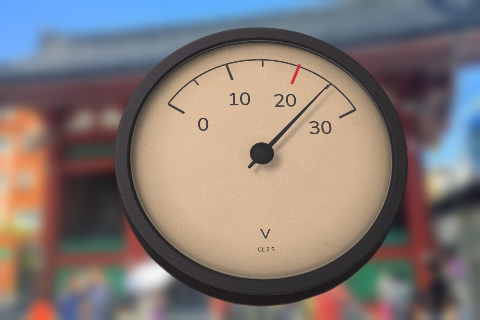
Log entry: V 25
